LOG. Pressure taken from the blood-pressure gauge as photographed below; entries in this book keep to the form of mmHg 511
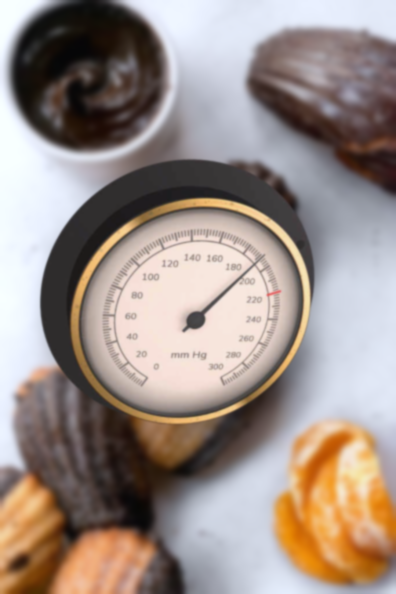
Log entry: mmHg 190
